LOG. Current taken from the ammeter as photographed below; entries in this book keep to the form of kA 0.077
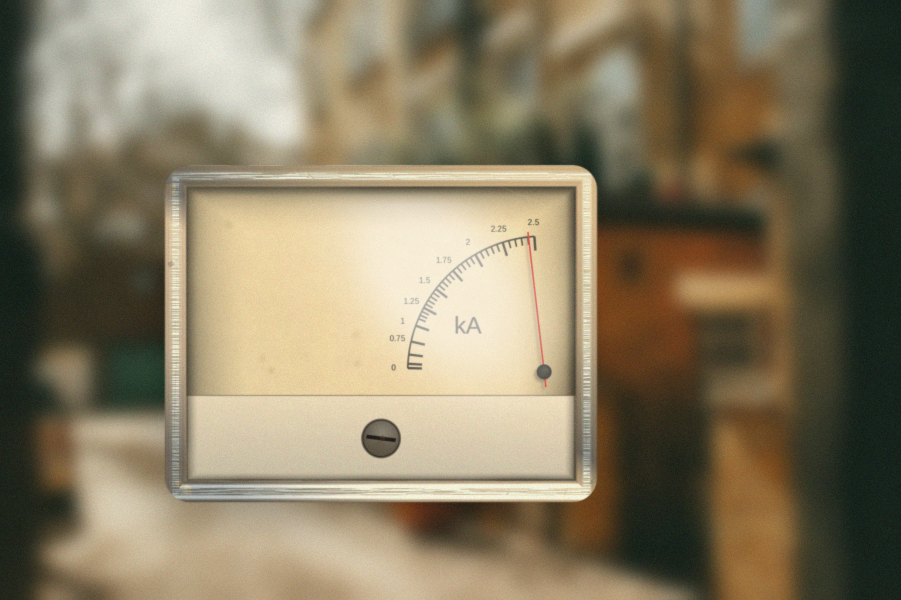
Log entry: kA 2.45
